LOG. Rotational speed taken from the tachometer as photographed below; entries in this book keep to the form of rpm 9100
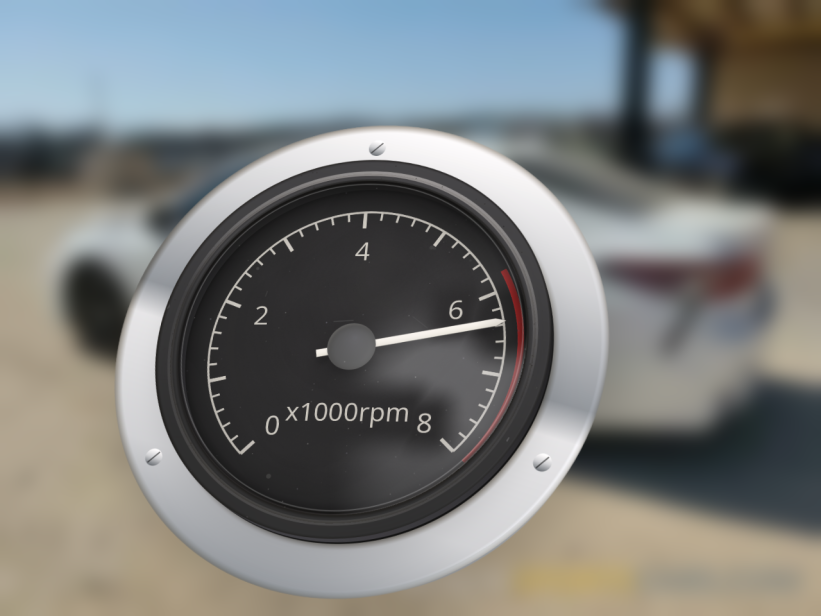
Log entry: rpm 6400
